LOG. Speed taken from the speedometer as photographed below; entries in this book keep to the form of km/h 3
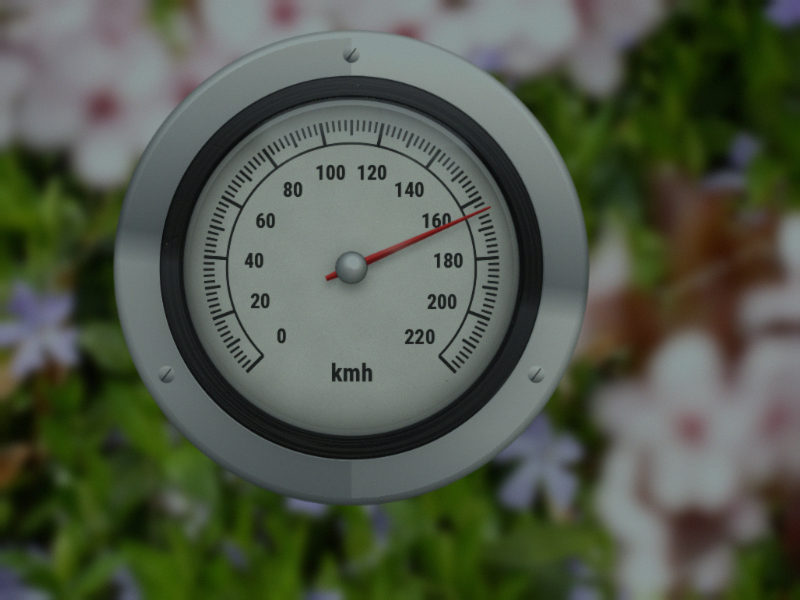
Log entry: km/h 164
